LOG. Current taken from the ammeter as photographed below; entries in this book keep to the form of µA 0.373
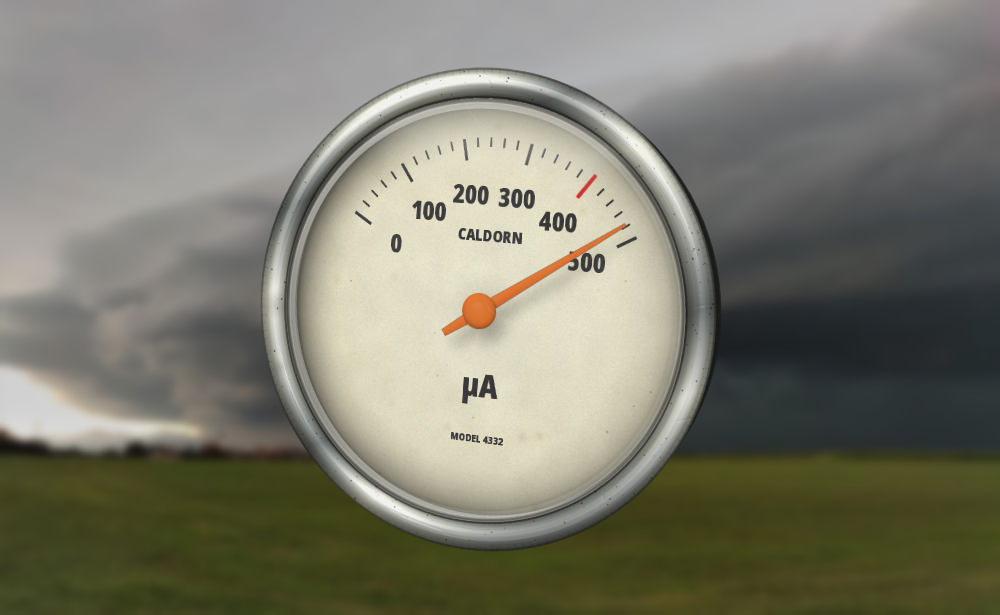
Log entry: µA 480
